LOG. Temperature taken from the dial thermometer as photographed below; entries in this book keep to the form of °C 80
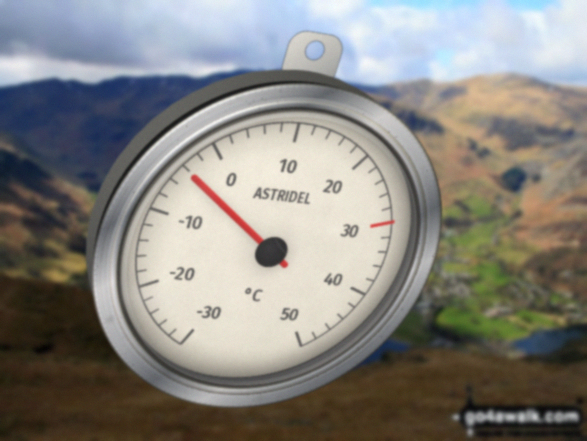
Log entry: °C -4
